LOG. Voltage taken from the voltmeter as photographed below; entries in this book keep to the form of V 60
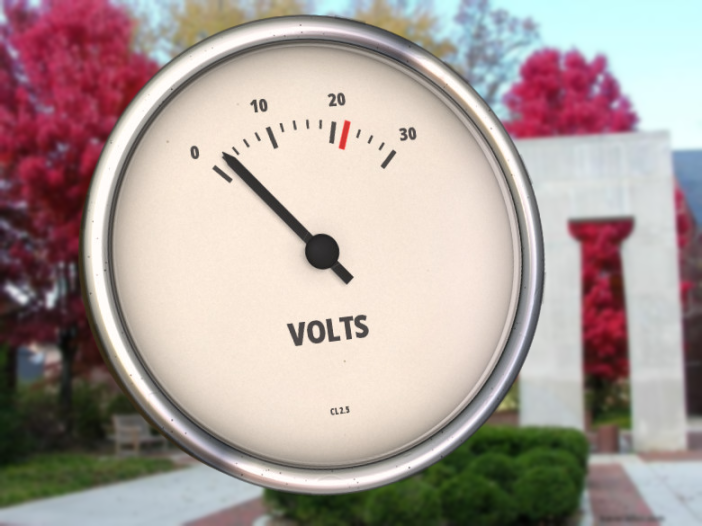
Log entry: V 2
